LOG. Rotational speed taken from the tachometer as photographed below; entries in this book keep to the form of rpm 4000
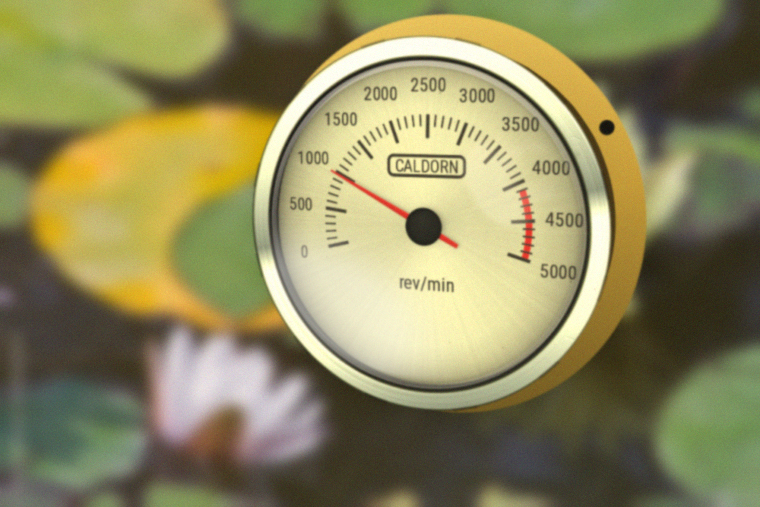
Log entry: rpm 1000
